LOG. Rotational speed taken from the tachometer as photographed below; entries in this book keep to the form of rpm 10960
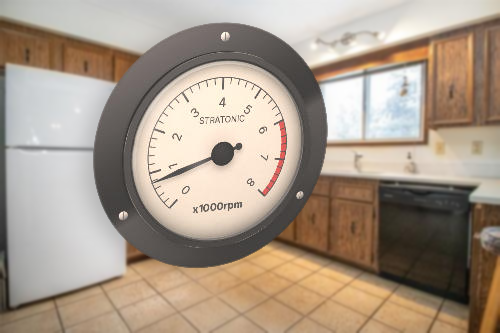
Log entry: rpm 800
